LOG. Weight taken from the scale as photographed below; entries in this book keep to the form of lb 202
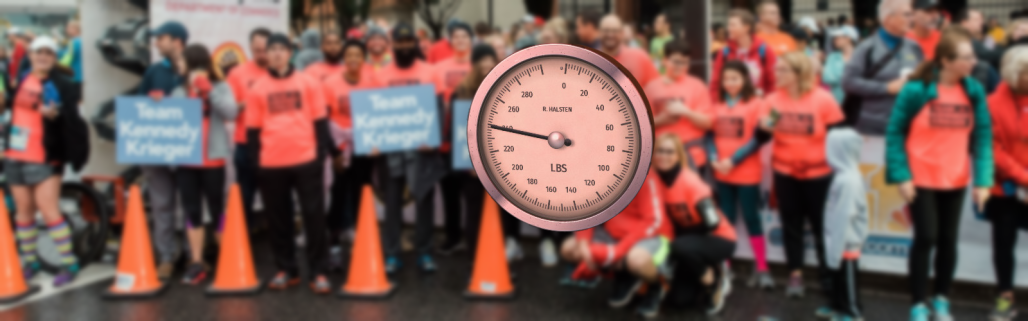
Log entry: lb 240
